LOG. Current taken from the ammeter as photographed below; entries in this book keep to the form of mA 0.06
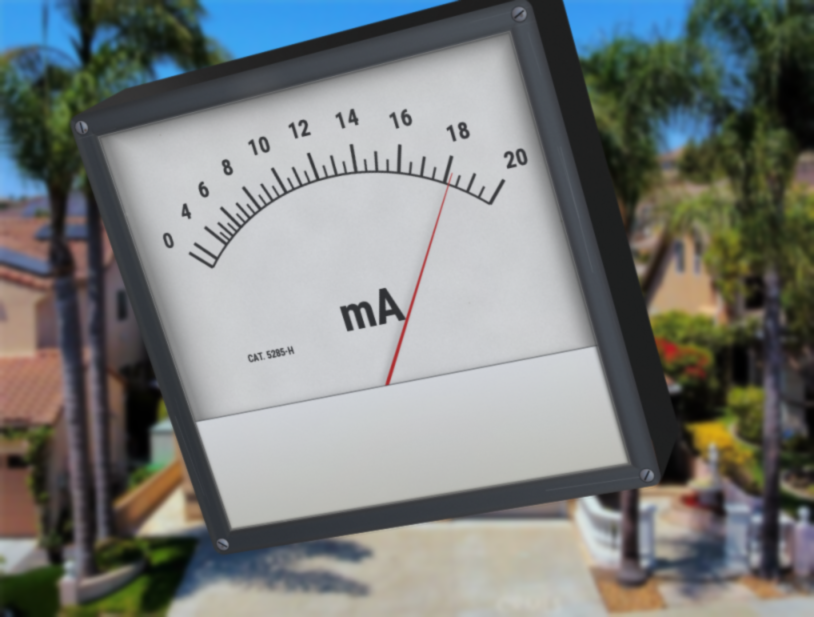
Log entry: mA 18.25
